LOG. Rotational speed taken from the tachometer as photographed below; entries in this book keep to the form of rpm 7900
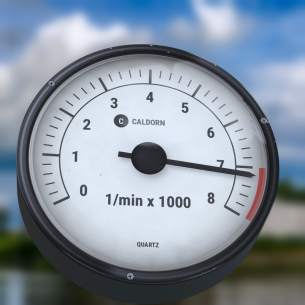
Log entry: rpm 7200
